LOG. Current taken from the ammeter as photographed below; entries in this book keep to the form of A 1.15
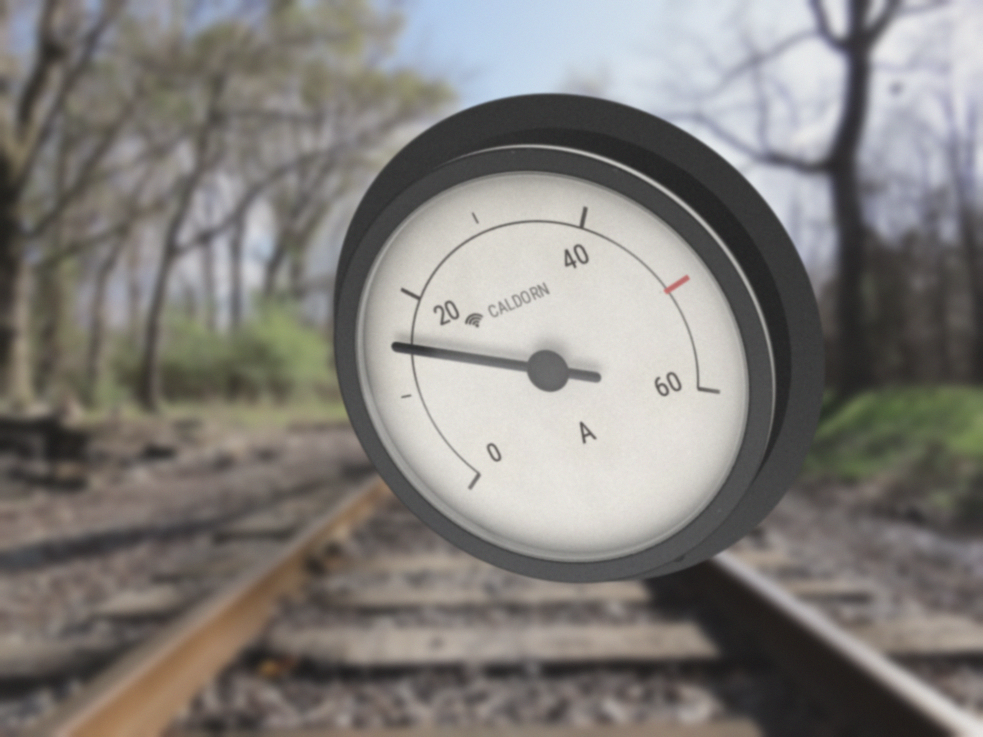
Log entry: A 15
